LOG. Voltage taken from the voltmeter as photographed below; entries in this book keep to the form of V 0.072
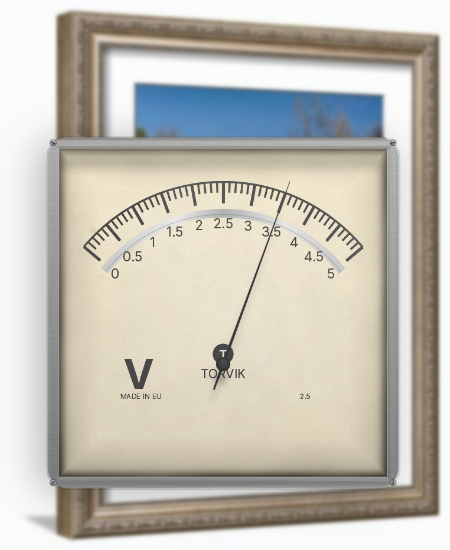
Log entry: V 3.5
